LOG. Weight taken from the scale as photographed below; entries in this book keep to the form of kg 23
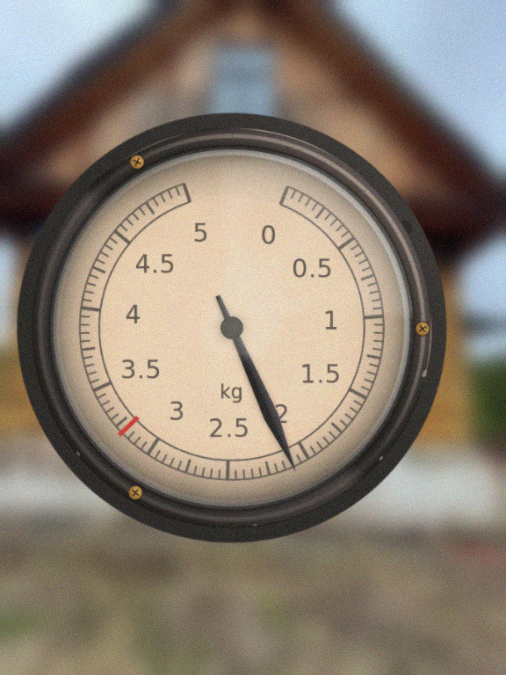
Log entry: kg 2.1
